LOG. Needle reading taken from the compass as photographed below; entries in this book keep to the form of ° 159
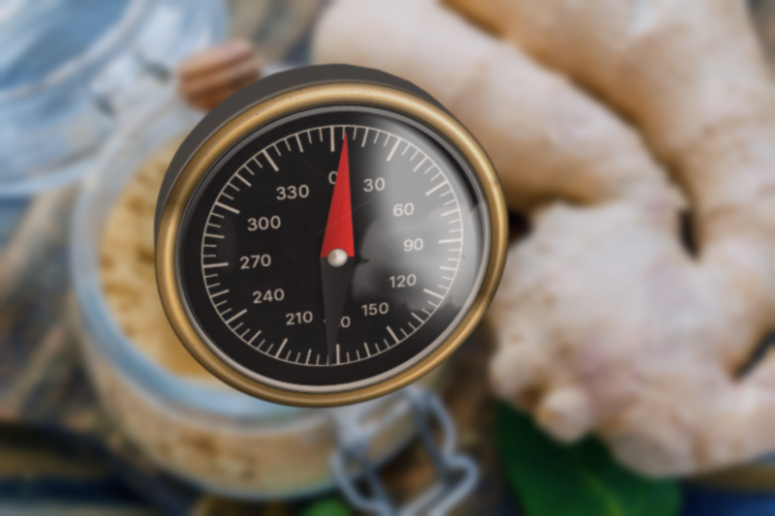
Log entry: ° 5
